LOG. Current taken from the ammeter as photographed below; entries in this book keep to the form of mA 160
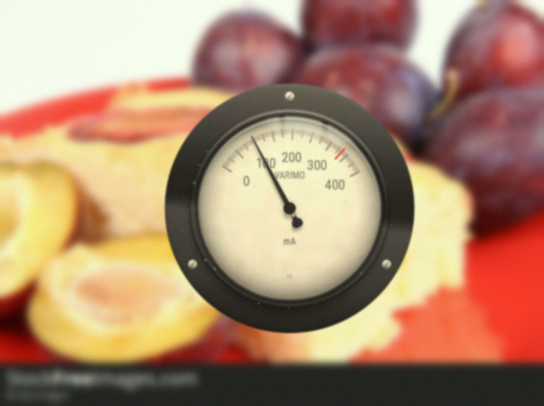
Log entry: mA 100
